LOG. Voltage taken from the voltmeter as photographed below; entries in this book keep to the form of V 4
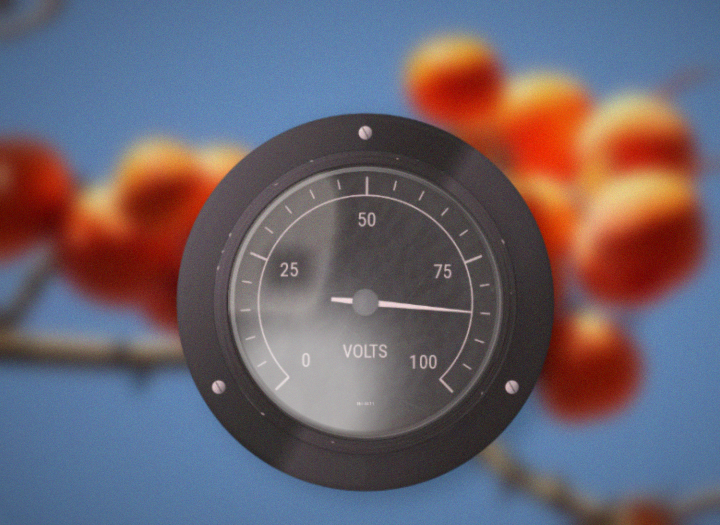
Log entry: V 85
